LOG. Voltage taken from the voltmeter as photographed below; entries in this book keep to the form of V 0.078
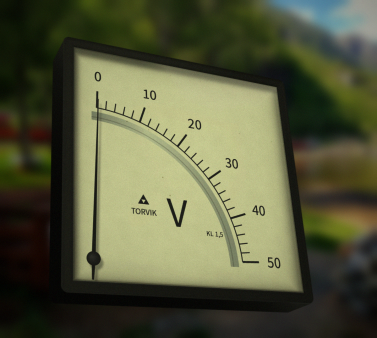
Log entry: V 0
